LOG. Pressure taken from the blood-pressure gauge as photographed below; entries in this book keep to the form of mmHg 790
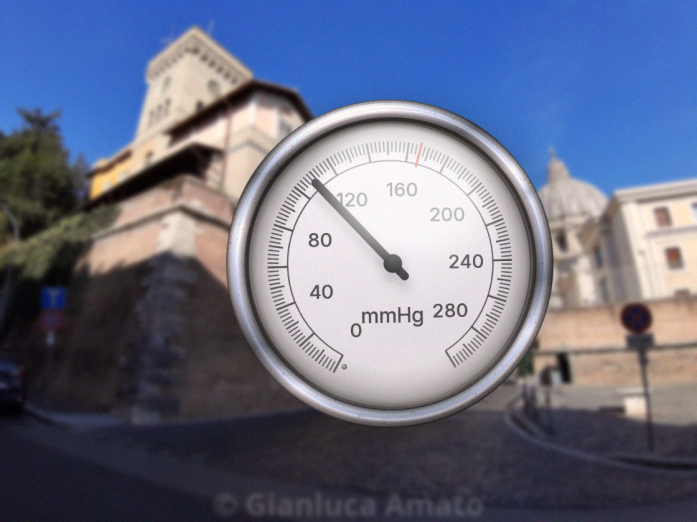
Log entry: mmHg 108
